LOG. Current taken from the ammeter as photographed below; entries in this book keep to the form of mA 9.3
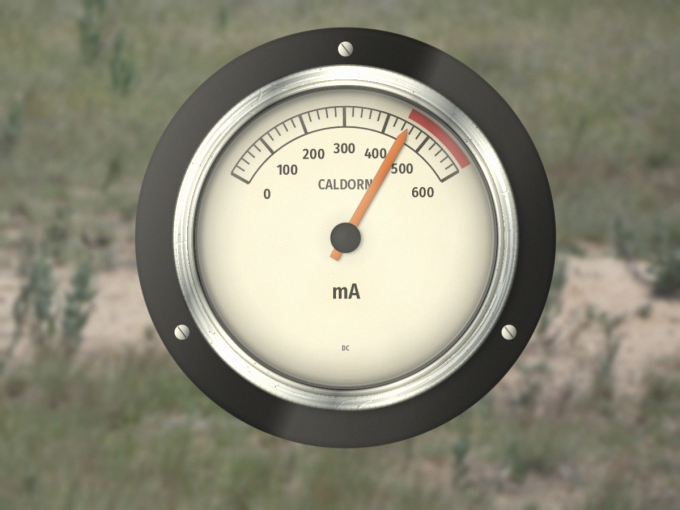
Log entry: mA 450
